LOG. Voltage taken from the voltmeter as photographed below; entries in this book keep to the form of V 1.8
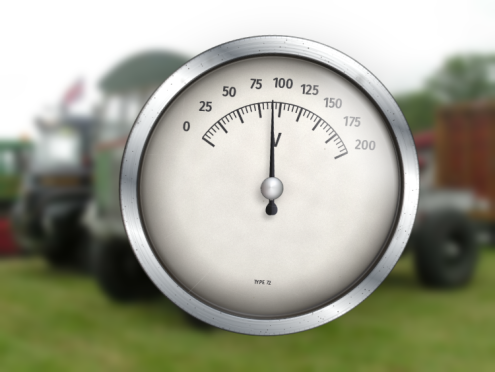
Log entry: V 90
